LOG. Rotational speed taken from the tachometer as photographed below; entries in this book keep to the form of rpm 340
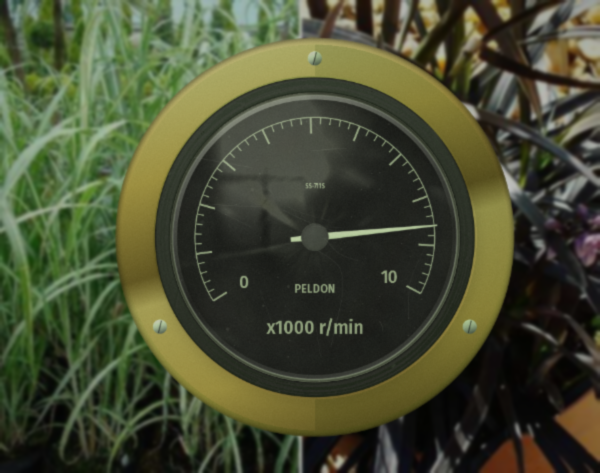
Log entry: rpm 8600
